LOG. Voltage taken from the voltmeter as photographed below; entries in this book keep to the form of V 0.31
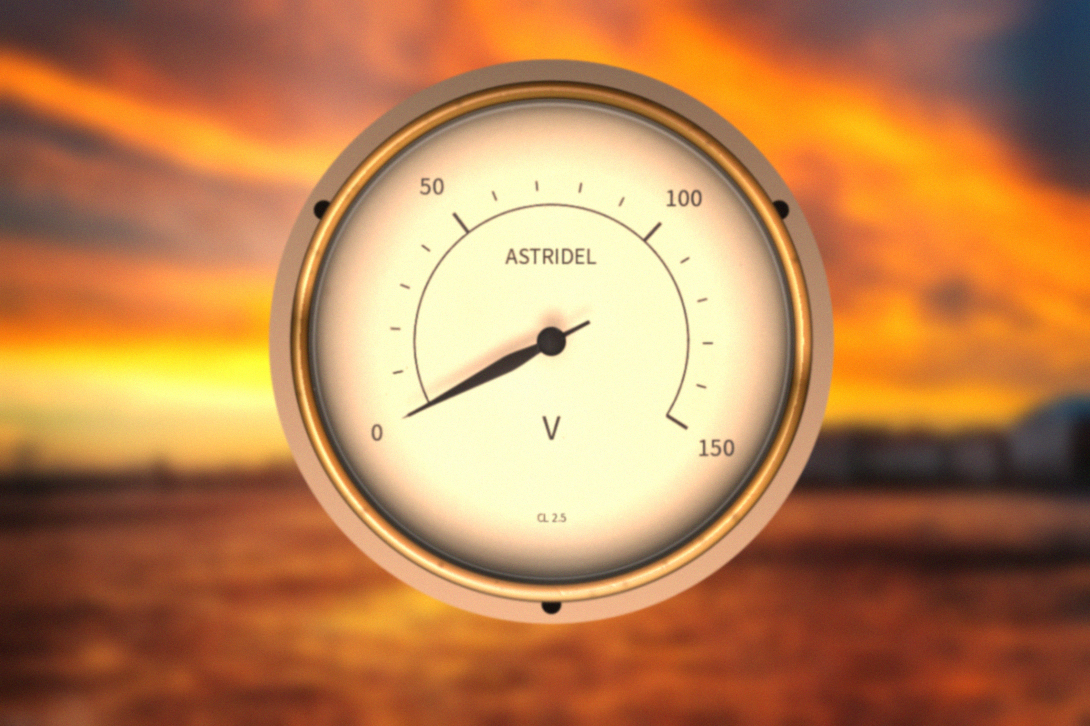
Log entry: V 0
